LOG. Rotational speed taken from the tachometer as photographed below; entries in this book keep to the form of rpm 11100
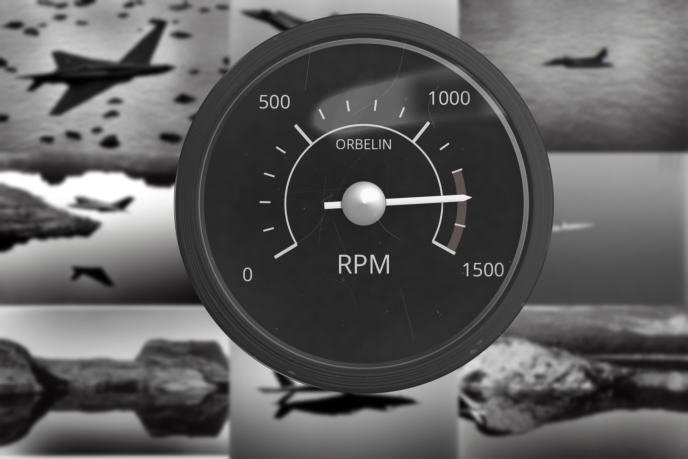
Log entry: rpm 1300
